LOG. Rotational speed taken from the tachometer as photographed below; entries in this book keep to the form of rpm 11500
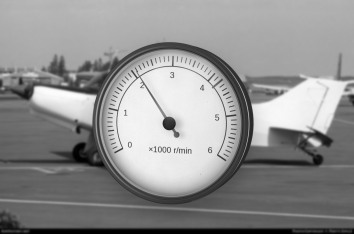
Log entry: rpm 2100
